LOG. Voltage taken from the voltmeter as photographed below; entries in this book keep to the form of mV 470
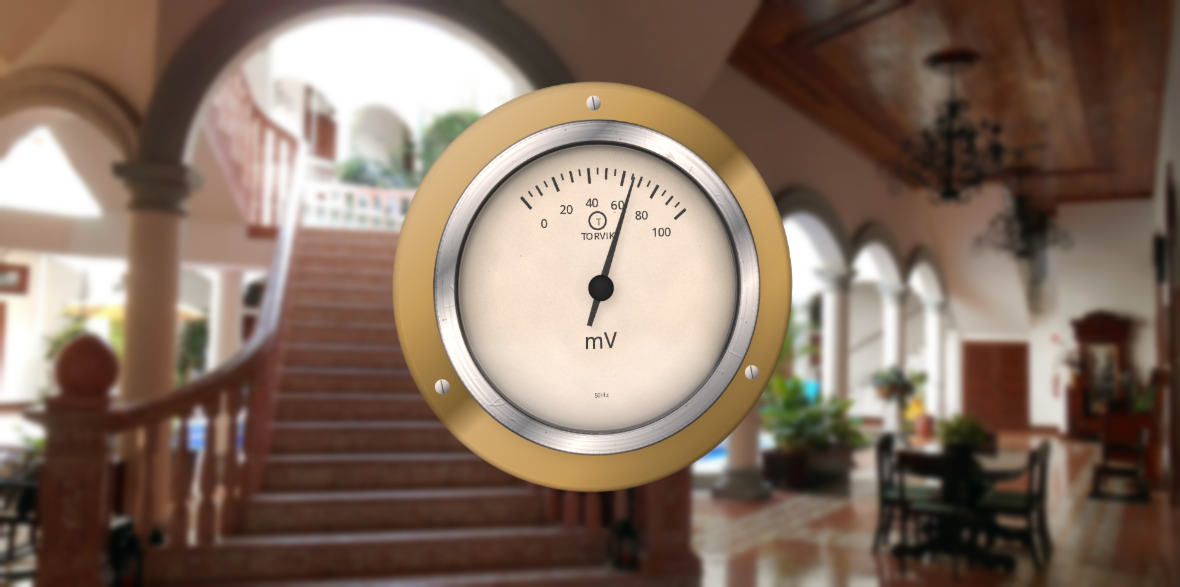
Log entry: mV 65
